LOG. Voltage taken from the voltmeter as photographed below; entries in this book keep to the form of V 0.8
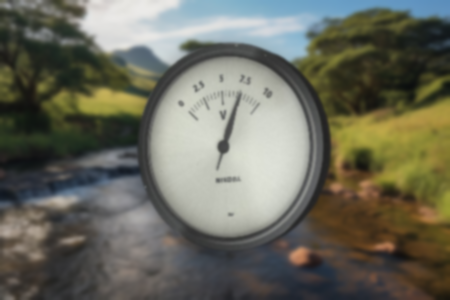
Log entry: V 7.5
